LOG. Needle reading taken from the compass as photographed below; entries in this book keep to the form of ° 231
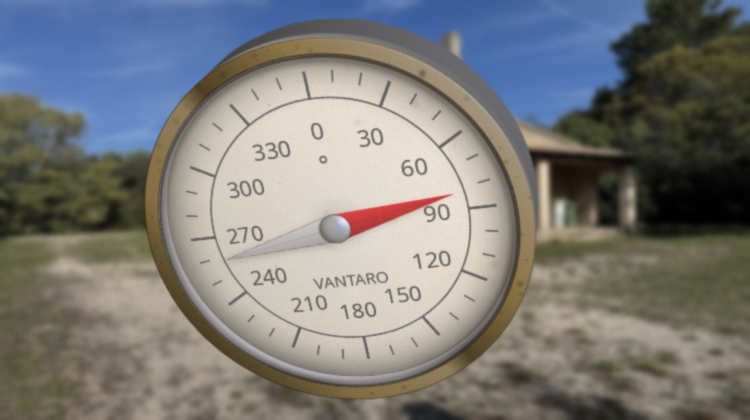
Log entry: ° 80
